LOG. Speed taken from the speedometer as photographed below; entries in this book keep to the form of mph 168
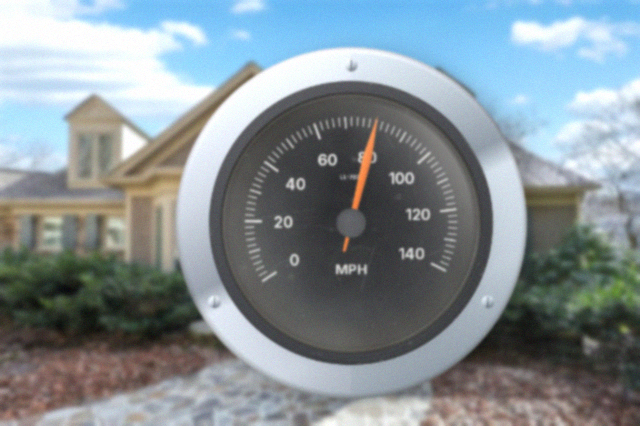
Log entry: mph 80
